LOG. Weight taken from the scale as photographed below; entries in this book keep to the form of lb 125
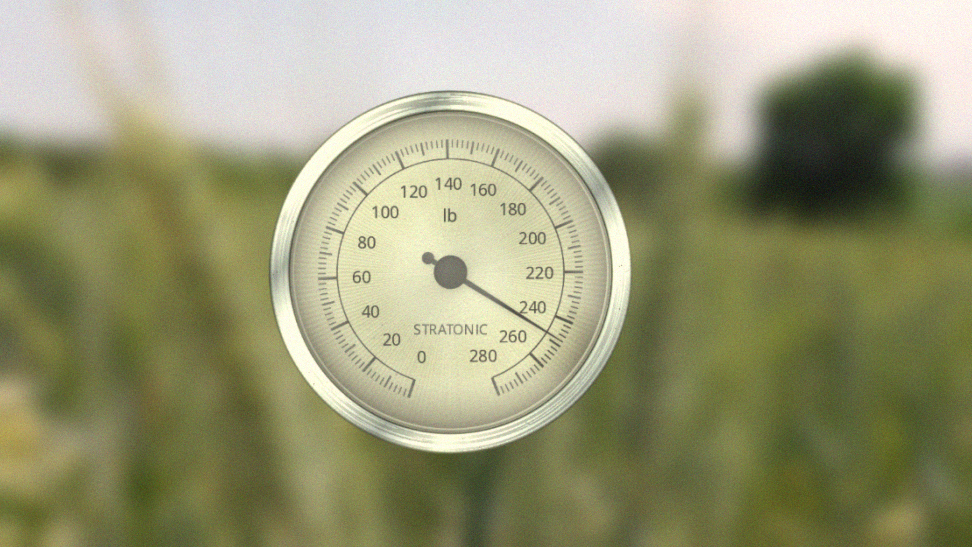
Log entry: lb 248
